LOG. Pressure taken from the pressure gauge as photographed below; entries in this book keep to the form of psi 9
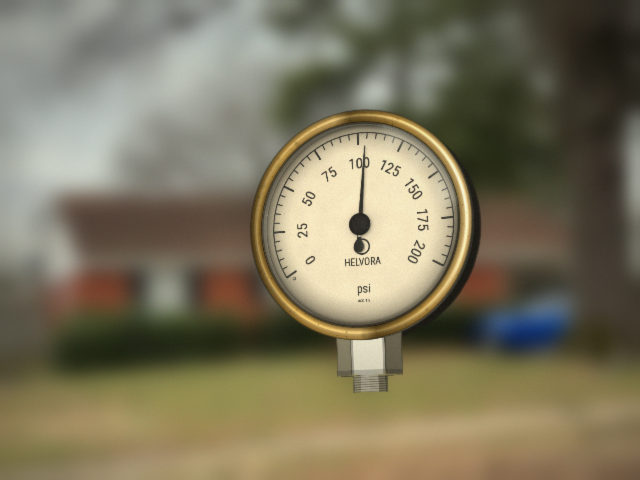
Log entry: psi 105
